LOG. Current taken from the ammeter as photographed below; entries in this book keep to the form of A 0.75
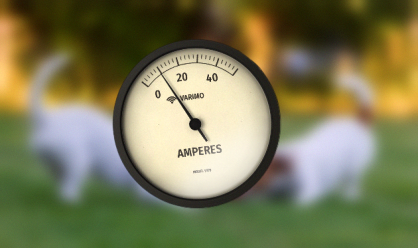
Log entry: A 10
